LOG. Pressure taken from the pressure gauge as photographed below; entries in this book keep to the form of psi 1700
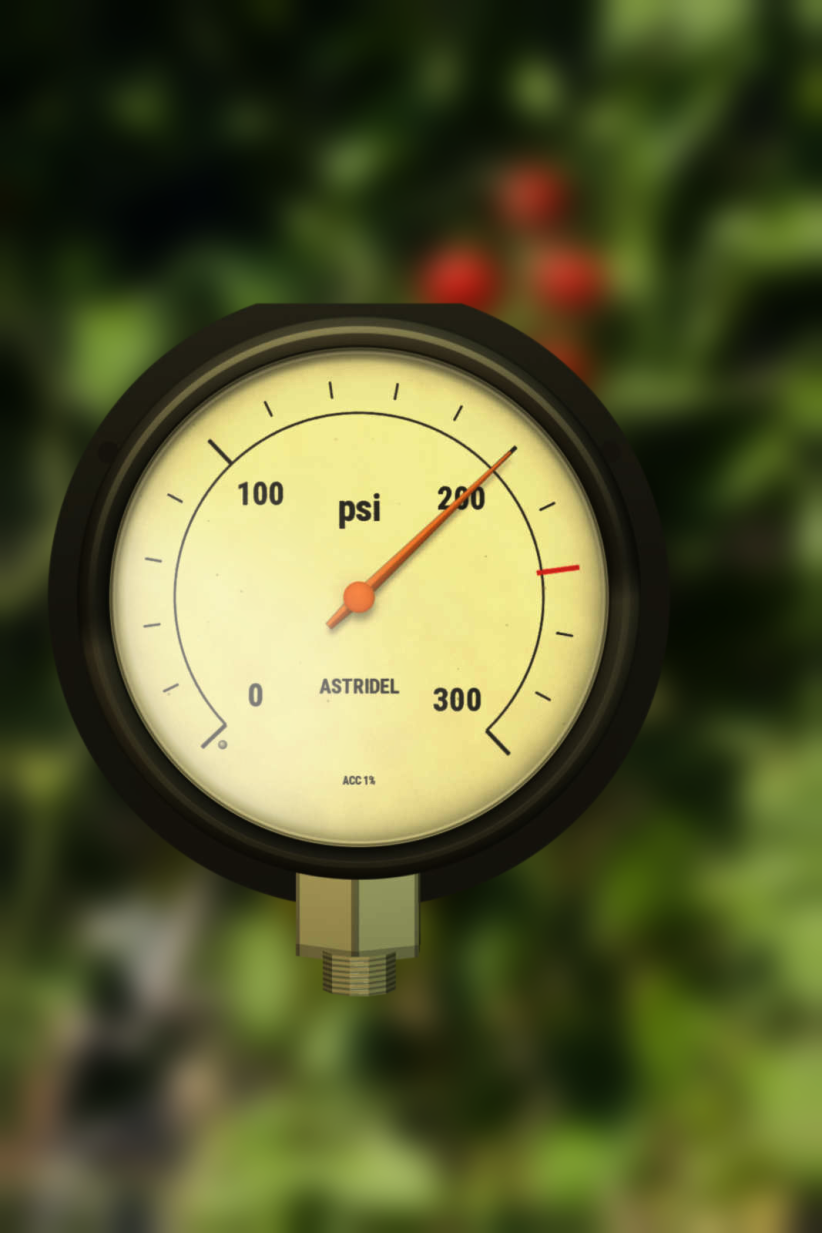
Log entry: psi 200
